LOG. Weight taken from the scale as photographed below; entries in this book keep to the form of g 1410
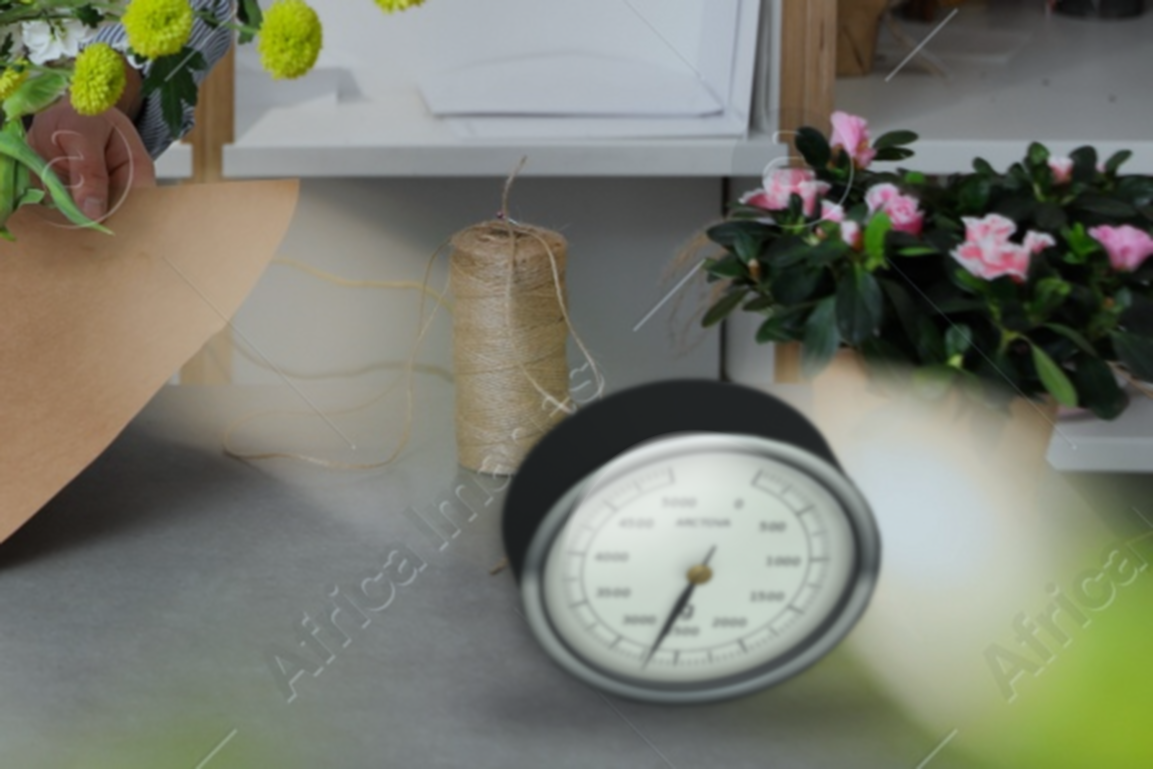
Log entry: g 2750
